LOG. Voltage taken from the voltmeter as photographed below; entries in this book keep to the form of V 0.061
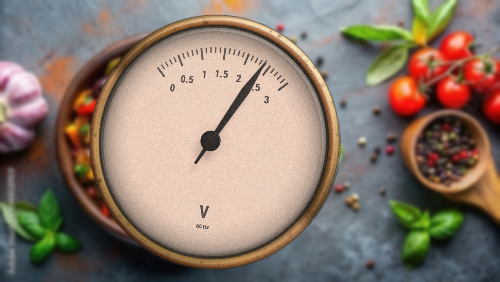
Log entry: V 2.4
